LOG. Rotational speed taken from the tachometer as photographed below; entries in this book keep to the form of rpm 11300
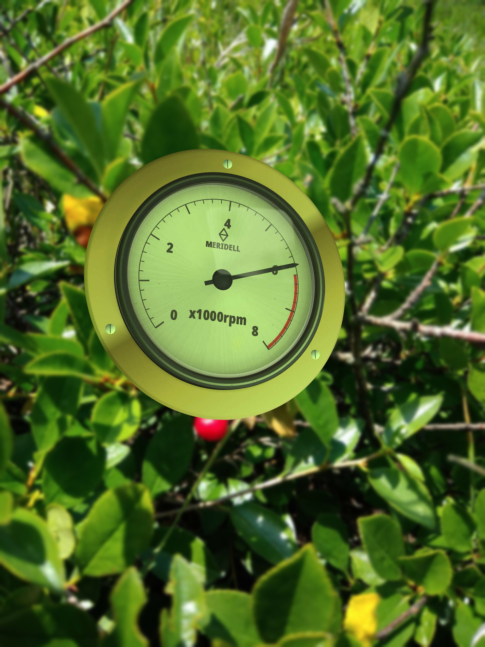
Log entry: rpm 6000
